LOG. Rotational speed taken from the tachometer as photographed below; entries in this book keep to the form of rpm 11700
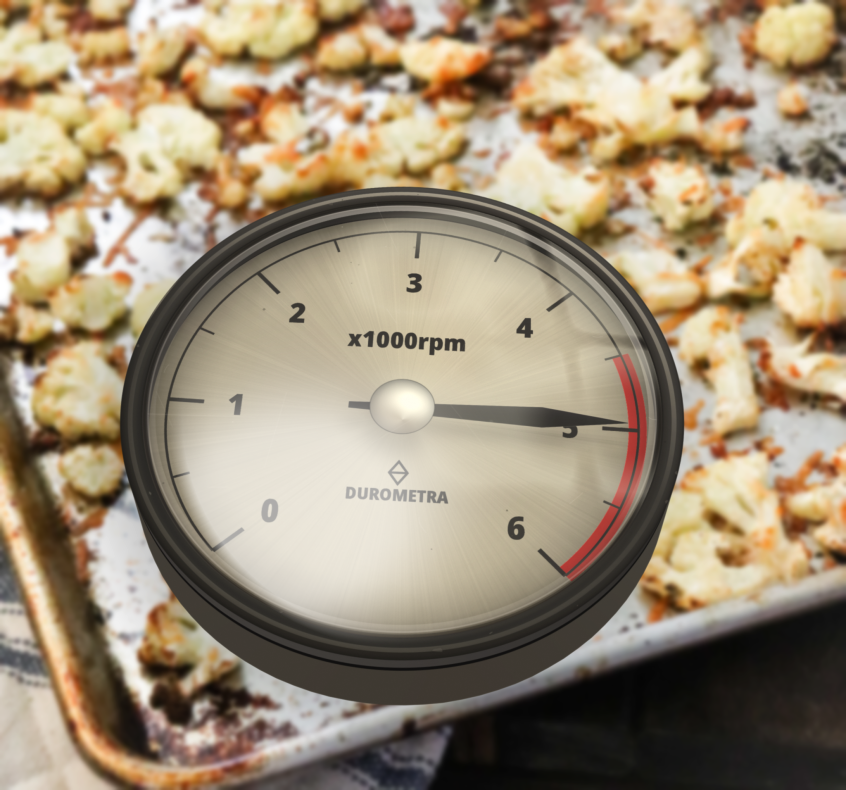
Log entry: rpm 5000
